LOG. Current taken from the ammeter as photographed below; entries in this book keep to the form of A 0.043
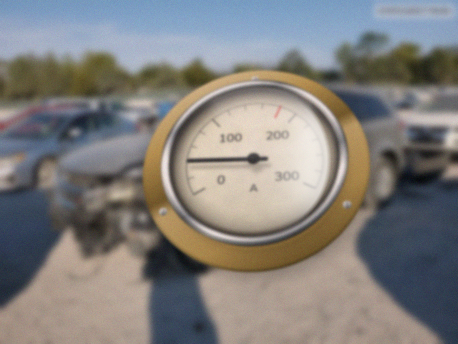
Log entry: A 40
